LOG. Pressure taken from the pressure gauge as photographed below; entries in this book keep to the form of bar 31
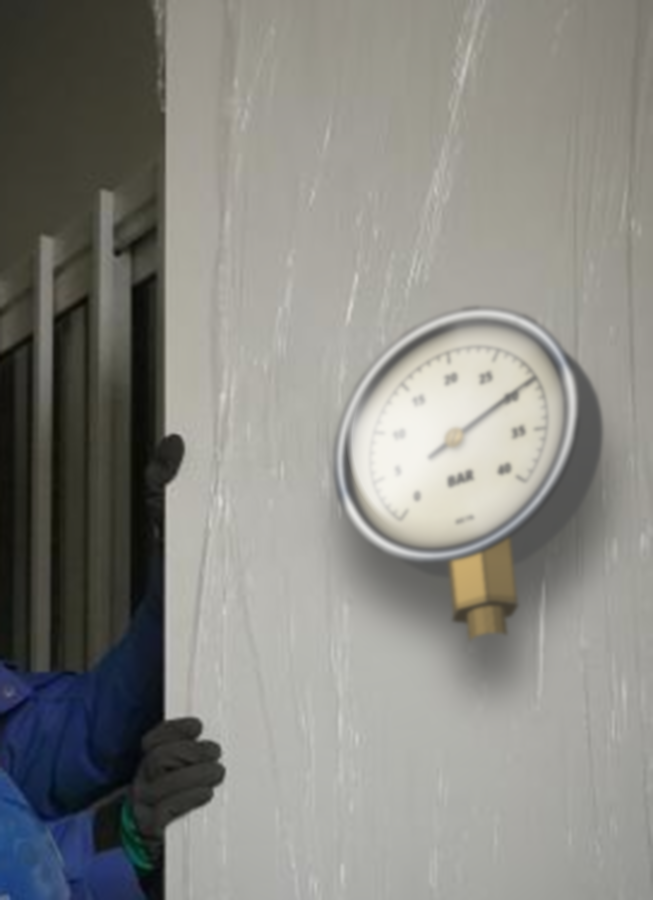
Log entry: bar 30
